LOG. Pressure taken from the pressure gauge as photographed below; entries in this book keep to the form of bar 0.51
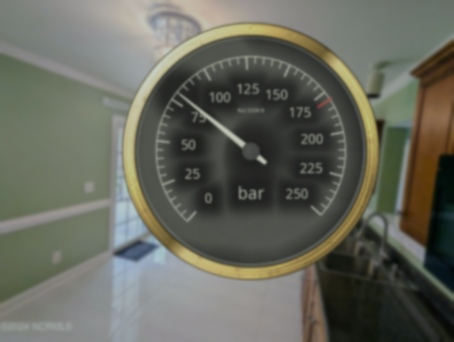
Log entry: bar 80
